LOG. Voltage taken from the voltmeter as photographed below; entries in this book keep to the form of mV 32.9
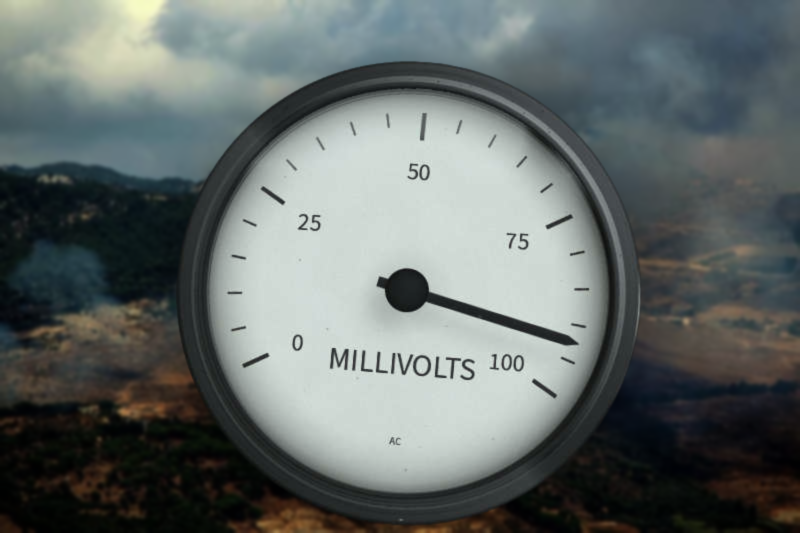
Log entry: mV 92.5
